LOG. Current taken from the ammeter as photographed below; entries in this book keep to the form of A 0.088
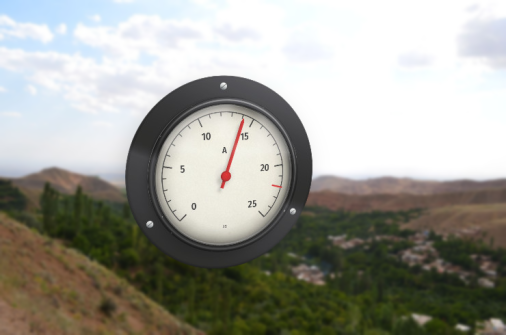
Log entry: A 14
